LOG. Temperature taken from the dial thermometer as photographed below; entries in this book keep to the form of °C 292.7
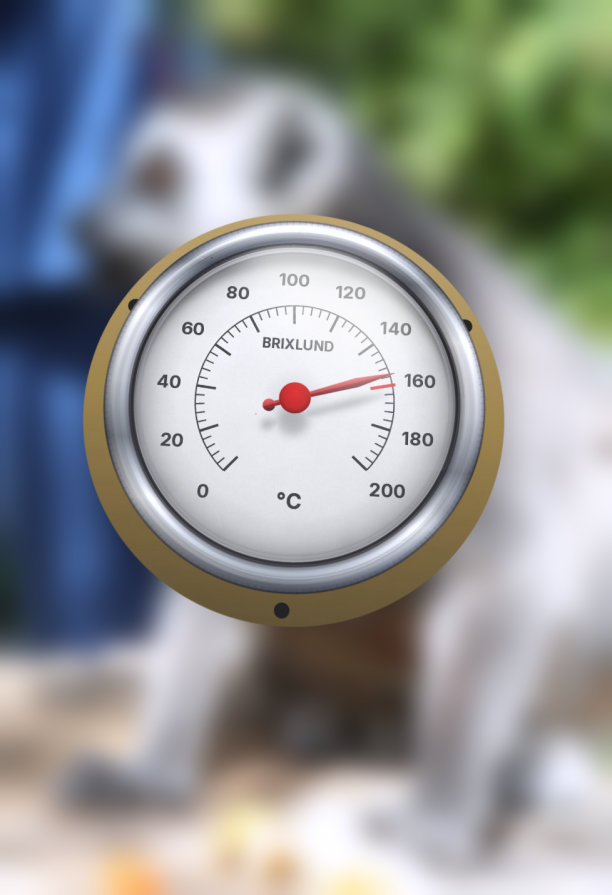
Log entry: °C 156
